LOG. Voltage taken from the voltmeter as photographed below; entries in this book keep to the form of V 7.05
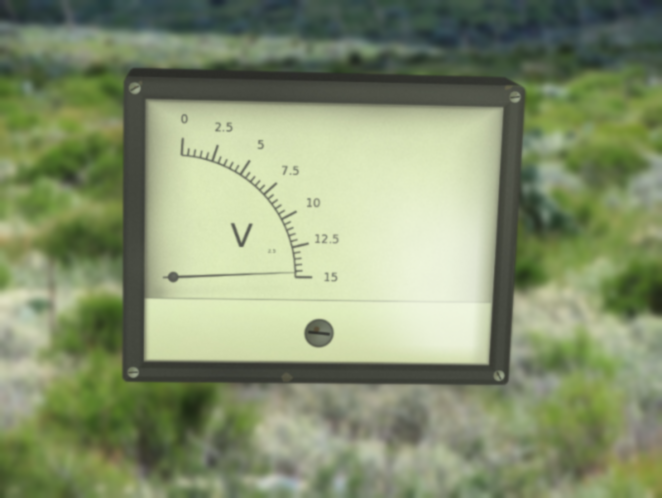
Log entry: V 14.5
